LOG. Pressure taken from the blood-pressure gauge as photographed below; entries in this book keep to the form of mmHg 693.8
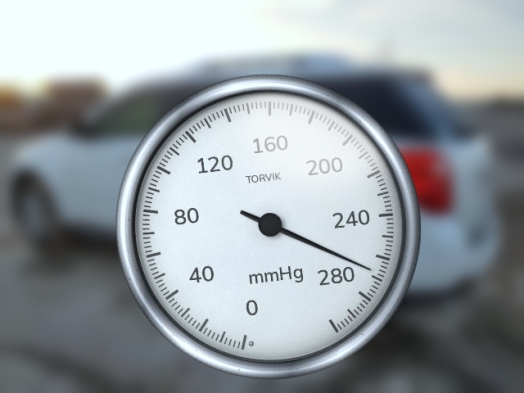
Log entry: mmHg 268
